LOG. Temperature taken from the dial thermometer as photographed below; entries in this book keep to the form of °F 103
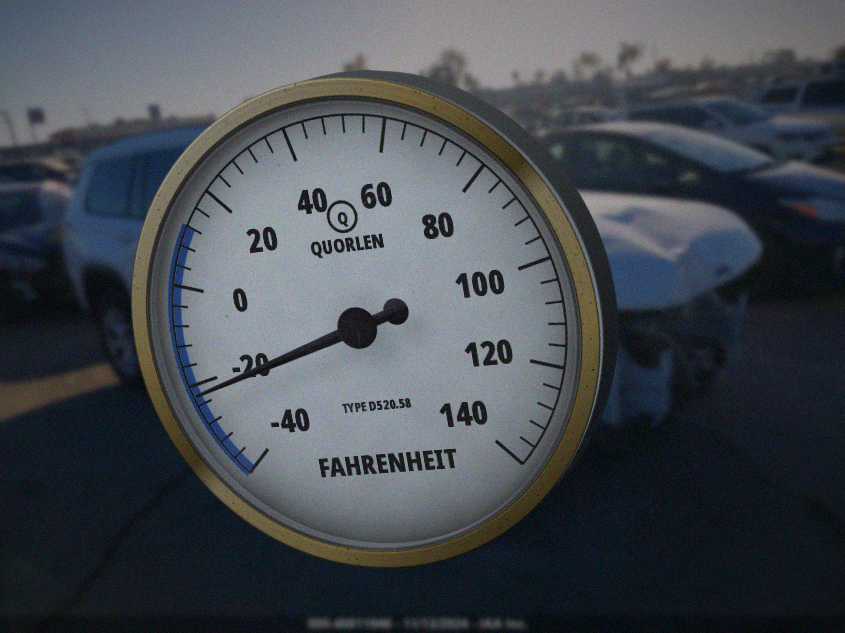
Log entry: °F -22
